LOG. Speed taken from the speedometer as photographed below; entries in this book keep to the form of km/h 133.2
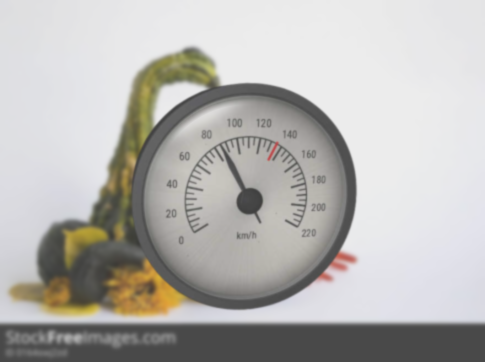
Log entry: km/h 85
